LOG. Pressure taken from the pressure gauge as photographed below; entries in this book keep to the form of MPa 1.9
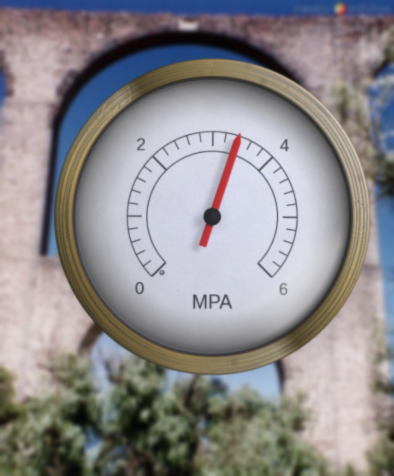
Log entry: MPa 3.4
